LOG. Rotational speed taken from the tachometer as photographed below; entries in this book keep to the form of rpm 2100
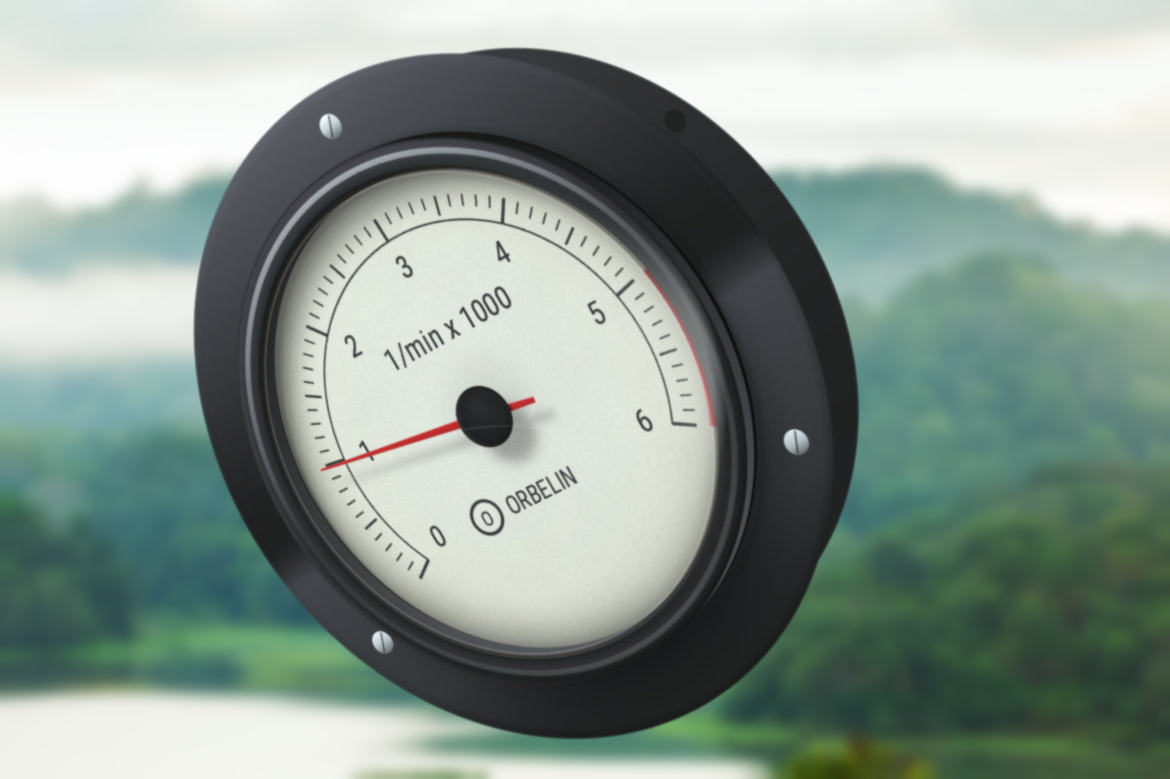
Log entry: rpm 1000
